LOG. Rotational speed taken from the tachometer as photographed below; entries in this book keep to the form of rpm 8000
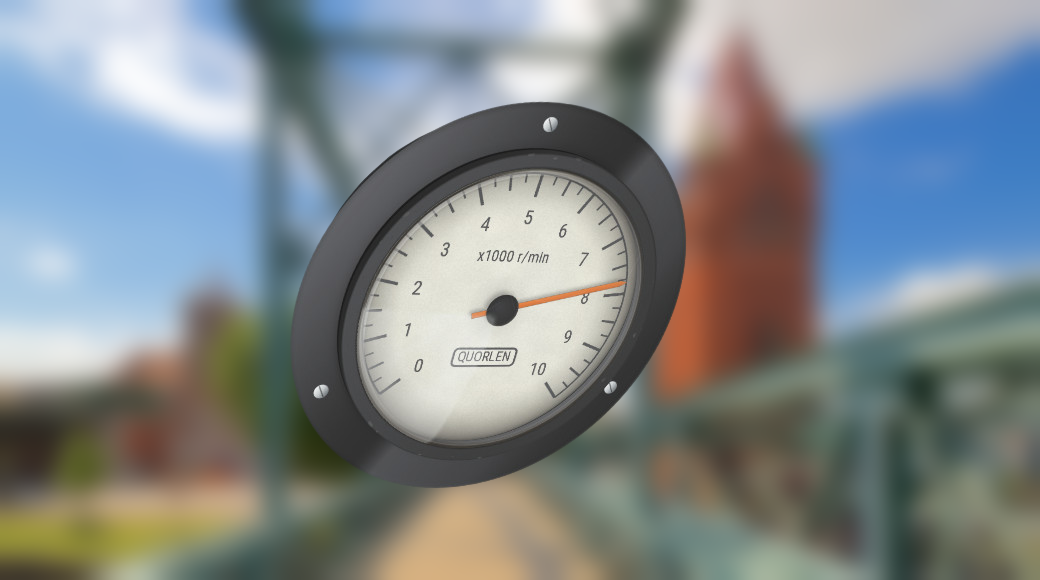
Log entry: rpm 7750
